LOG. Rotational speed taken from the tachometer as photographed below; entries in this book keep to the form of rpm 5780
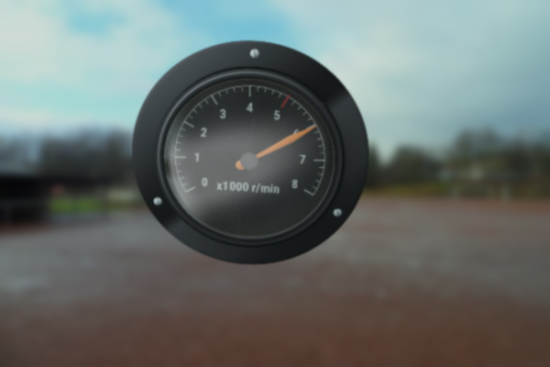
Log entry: rpm 6000
